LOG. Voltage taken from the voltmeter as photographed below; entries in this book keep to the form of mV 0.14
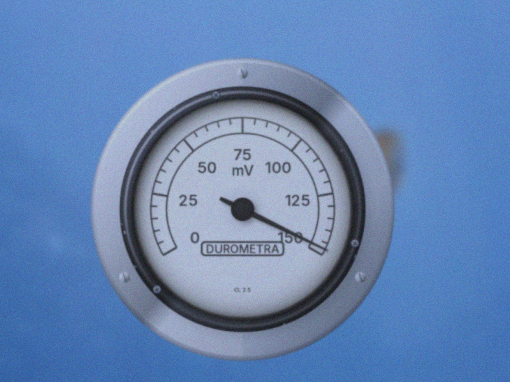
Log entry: mV 147.5
